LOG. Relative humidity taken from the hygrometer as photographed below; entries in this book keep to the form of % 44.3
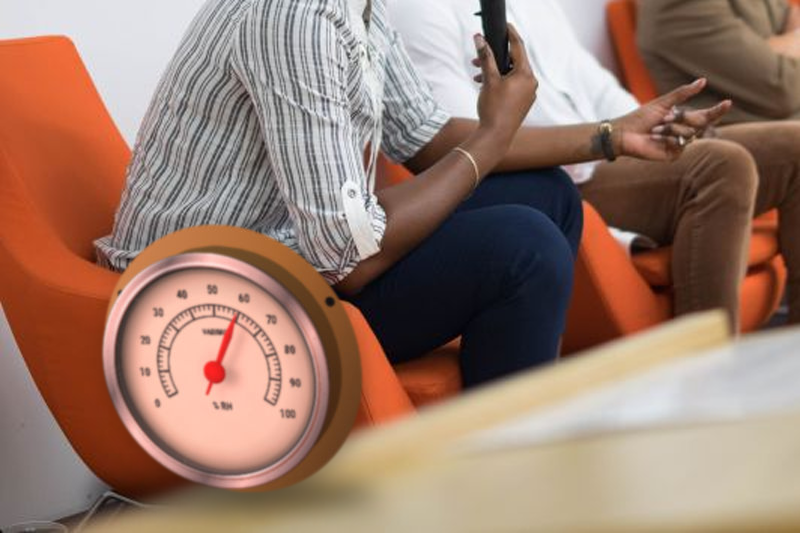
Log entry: % 60
